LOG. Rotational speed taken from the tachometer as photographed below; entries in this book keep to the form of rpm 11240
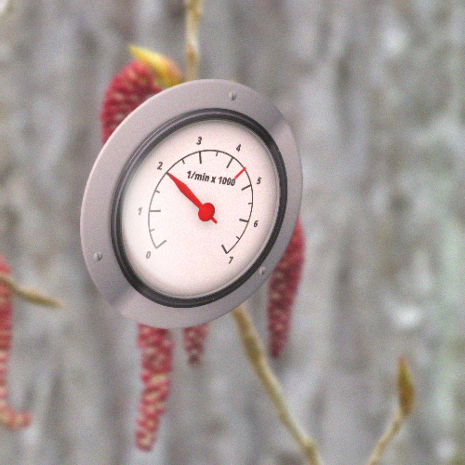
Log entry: rpm 2000
